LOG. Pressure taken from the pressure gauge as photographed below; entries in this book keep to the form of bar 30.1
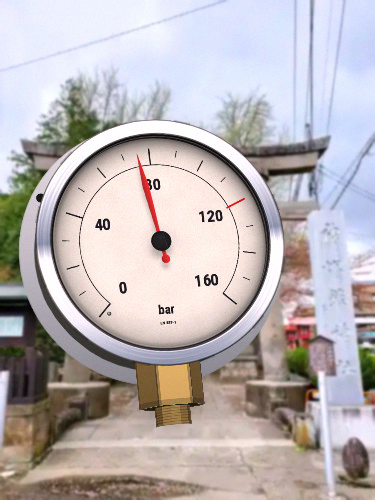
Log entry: bar 75
